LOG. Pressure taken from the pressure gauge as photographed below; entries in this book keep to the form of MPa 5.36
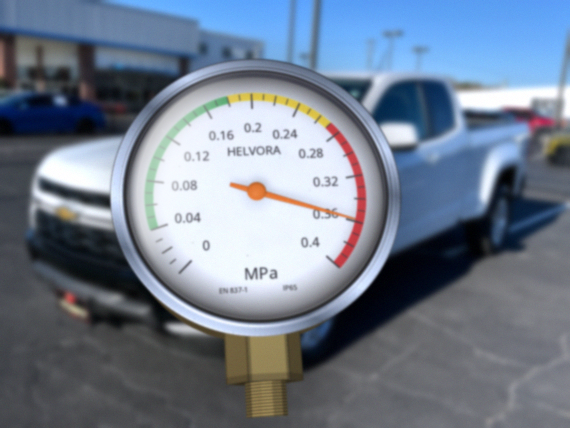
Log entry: MPa 0.36
